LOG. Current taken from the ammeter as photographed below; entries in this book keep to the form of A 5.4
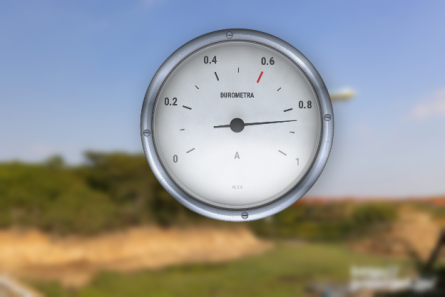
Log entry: A 0.85
